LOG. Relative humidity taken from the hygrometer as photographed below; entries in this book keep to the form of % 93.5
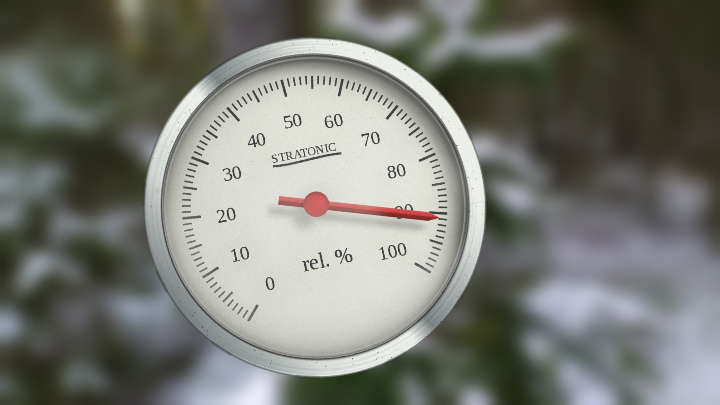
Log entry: % 91
